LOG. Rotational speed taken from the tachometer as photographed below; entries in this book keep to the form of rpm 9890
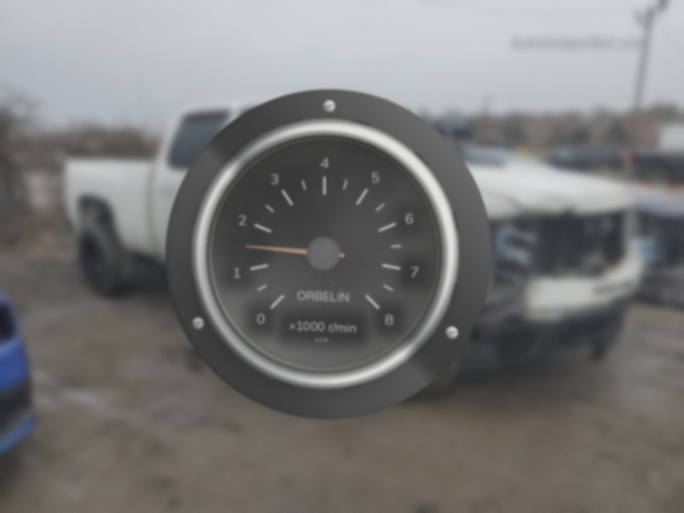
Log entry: rpm 1500
